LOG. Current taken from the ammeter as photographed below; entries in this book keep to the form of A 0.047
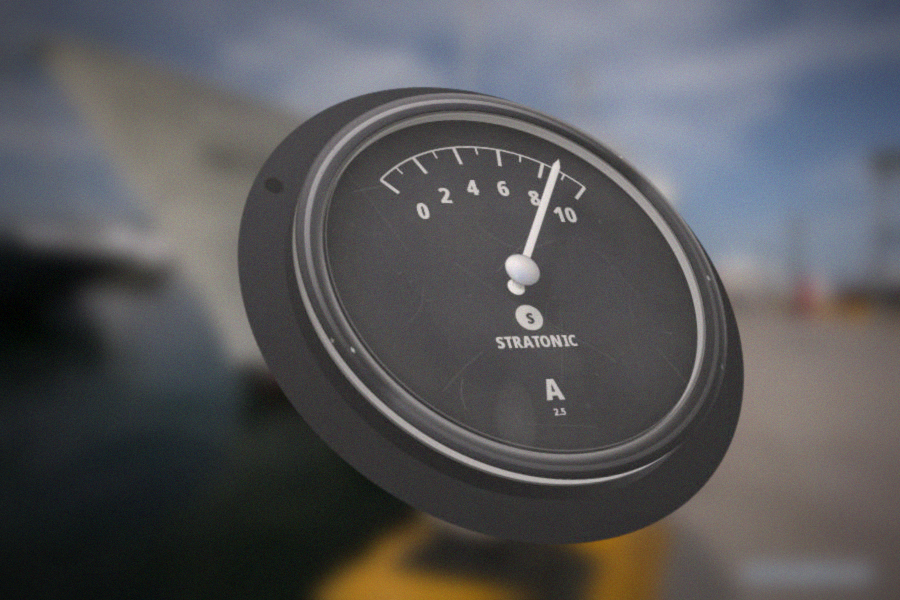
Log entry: A 8.5
